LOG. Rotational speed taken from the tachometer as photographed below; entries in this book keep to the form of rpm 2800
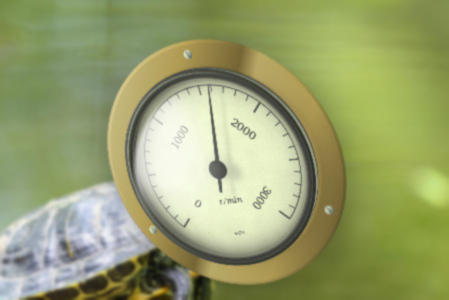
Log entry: rpm 1600
